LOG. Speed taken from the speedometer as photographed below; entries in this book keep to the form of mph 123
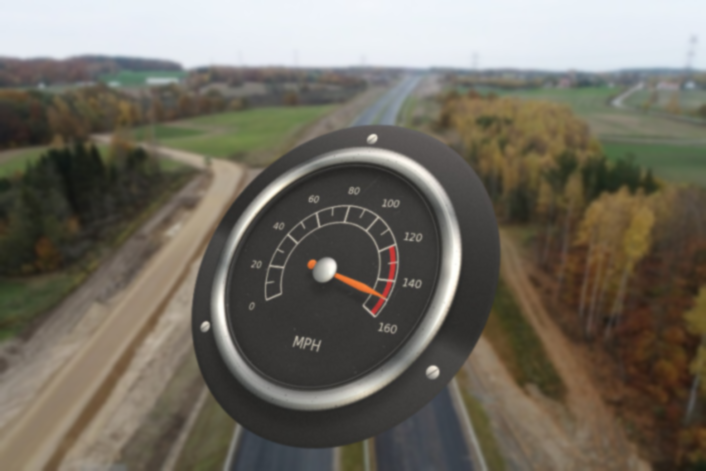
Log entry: mph 150
